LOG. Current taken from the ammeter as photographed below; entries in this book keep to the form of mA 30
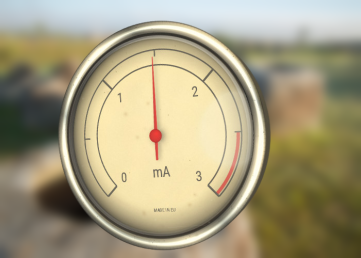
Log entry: mA 1.5
